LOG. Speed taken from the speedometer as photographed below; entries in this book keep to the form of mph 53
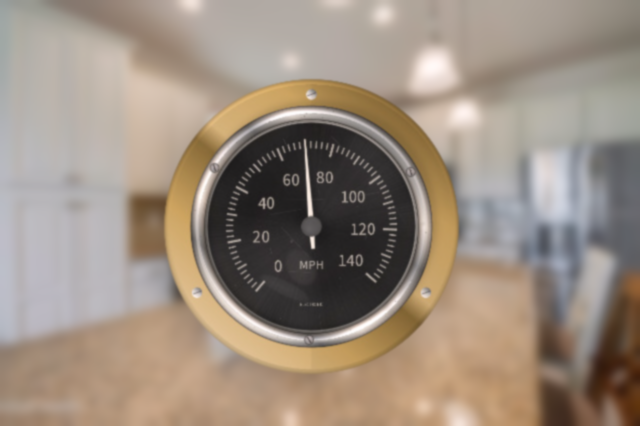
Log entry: mph 70
